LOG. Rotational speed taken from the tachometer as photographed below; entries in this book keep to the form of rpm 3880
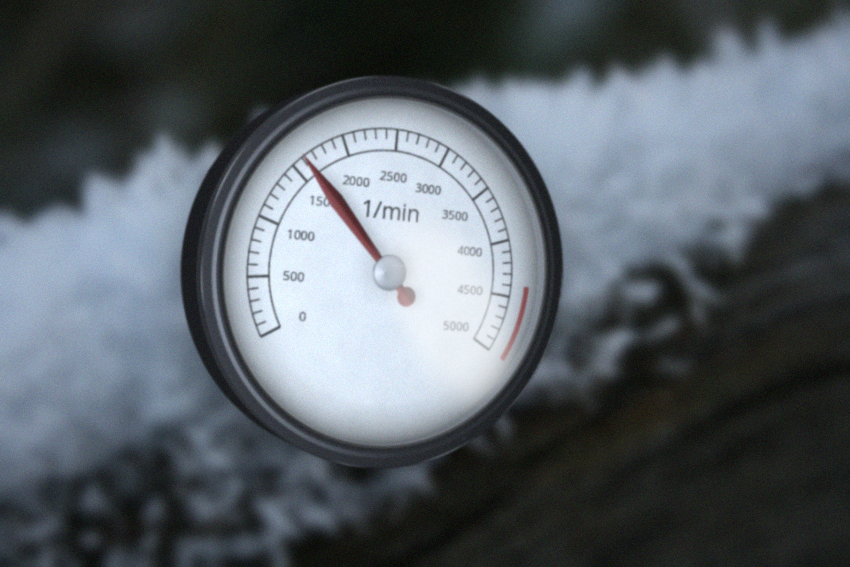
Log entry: rpm 1600
